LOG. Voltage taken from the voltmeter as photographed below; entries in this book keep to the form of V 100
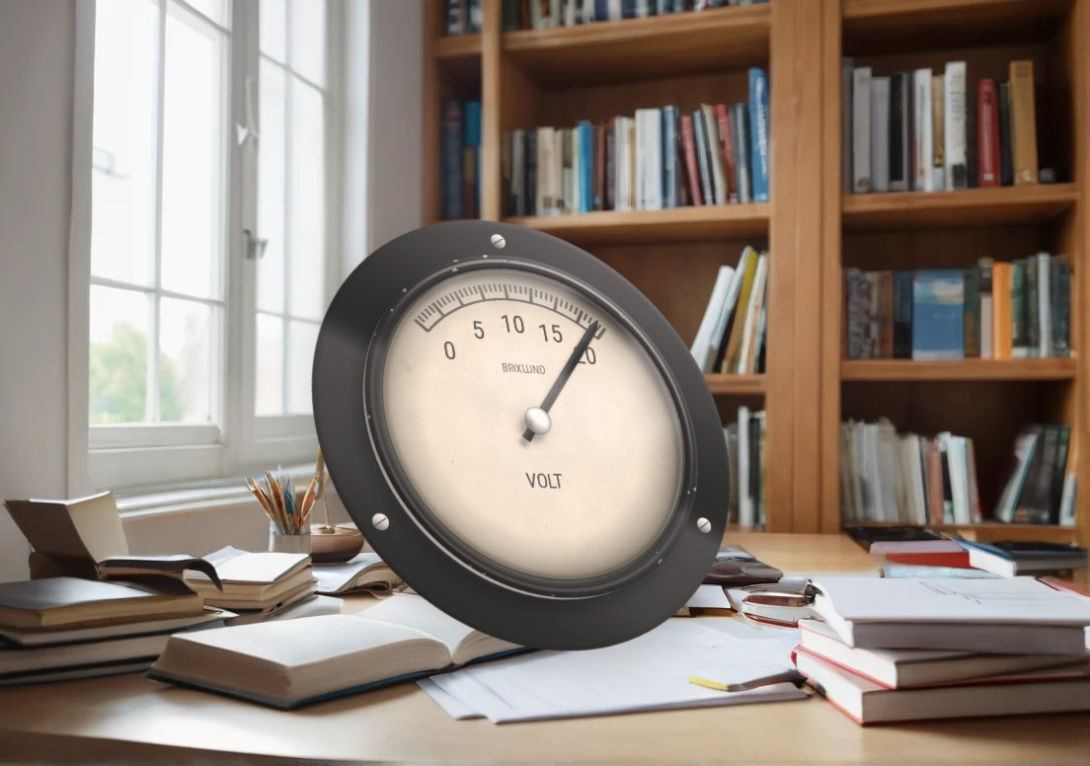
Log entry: V 19
